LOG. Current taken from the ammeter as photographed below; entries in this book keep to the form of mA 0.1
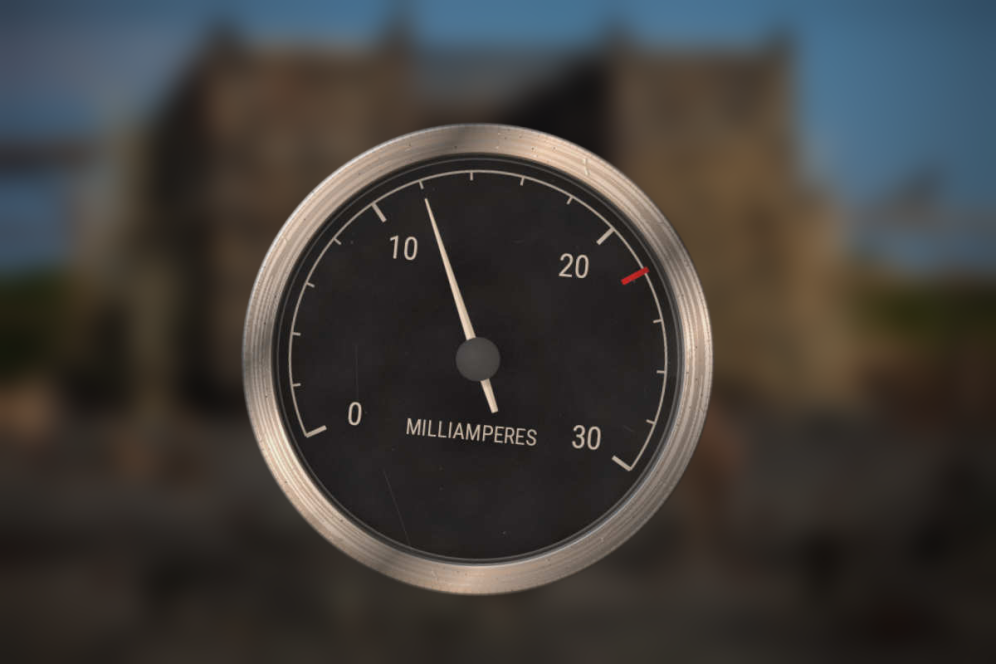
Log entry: mA 12
